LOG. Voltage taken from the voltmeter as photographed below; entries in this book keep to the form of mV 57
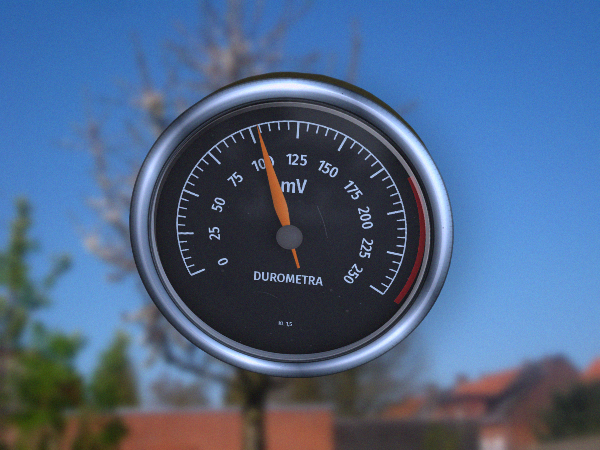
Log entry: mV 105
